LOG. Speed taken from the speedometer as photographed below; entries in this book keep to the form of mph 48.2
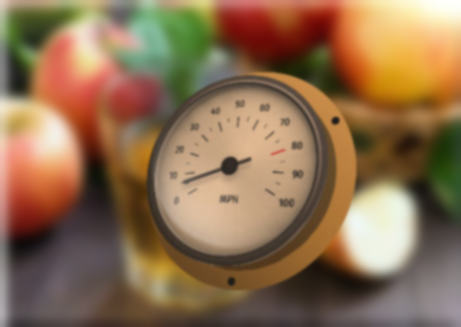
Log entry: mph 5
